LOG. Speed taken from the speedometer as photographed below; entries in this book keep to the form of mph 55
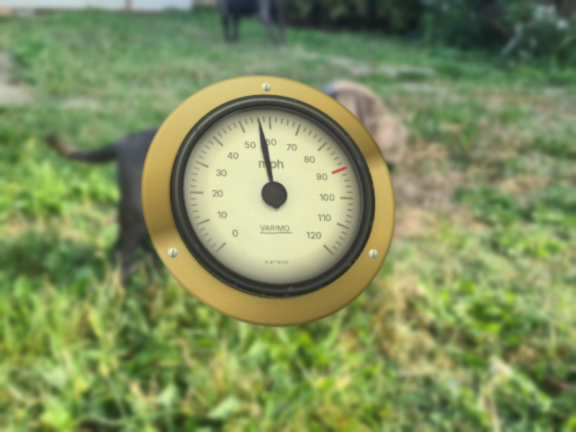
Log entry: mph 56
